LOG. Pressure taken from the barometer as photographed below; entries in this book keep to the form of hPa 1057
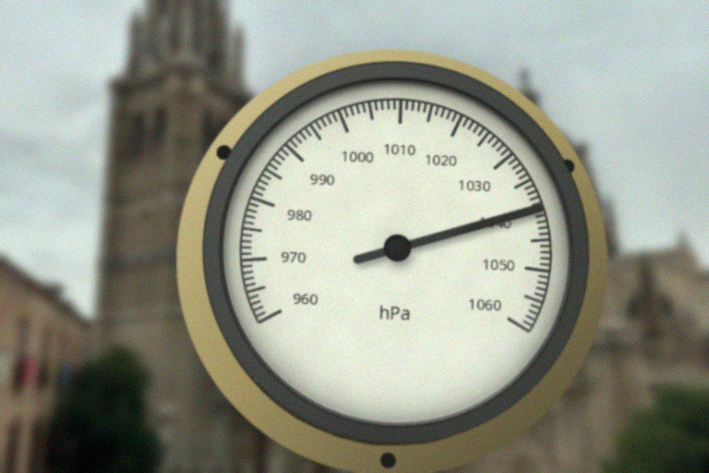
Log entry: hPa 1040
